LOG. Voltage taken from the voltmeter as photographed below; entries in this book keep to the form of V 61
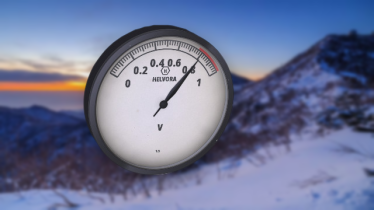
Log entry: V 0.8
